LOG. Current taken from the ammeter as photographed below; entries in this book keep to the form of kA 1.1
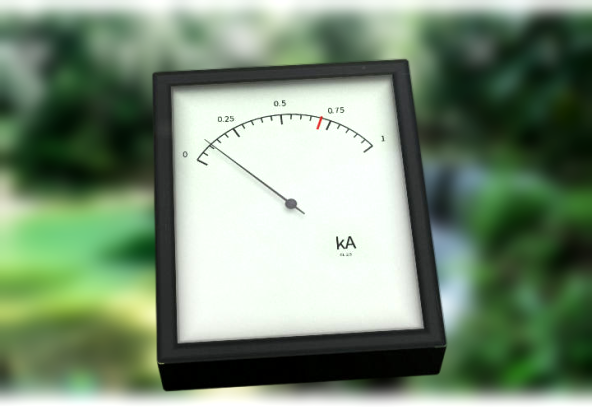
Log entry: kA 0.1
